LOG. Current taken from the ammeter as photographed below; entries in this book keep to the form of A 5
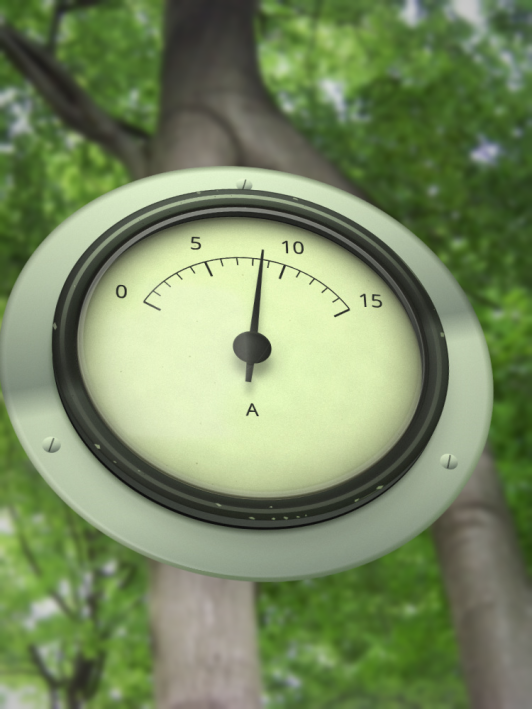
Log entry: A 8.5
